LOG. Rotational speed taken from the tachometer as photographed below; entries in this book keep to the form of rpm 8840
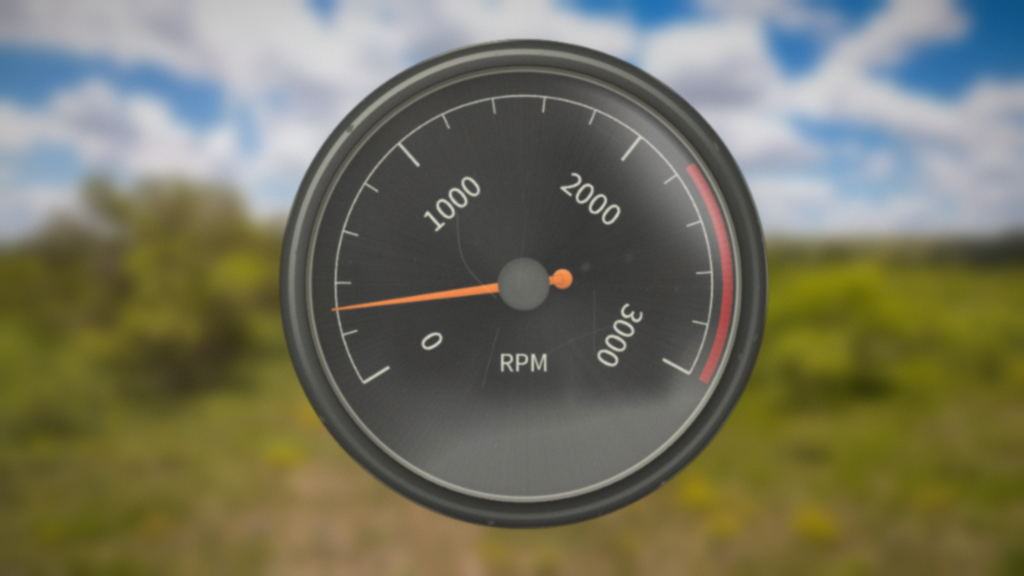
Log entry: rpm 300
